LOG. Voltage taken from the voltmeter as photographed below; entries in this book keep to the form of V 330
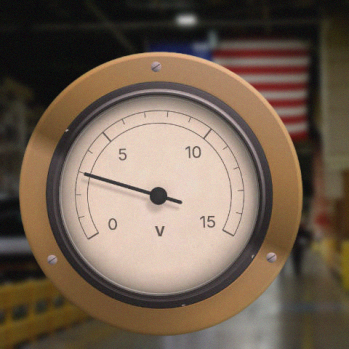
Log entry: V 3
